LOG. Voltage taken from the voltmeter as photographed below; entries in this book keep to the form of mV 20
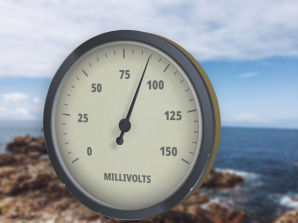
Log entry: mV 90
